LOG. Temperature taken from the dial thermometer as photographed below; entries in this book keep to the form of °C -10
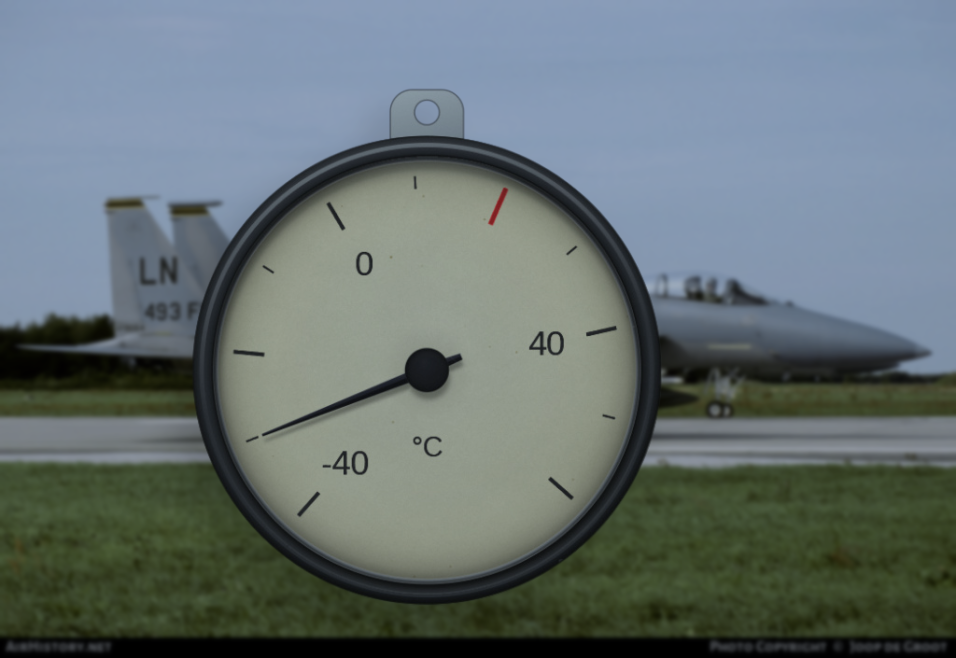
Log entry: °C -30
